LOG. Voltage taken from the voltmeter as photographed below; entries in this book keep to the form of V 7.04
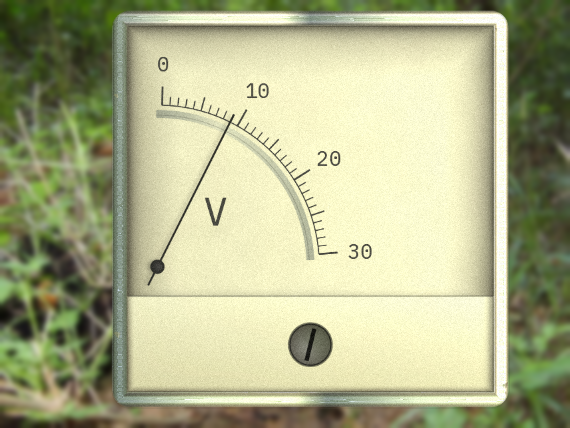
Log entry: V 9
